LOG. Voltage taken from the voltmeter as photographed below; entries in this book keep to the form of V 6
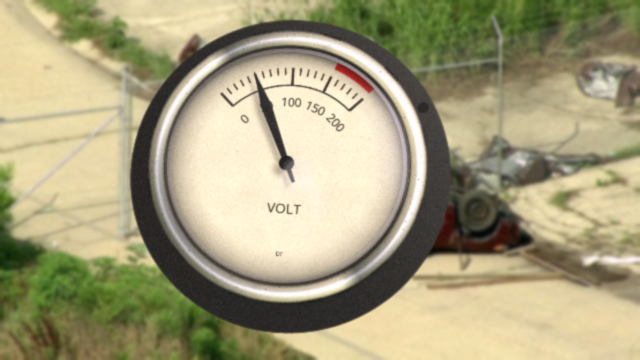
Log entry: V 50
